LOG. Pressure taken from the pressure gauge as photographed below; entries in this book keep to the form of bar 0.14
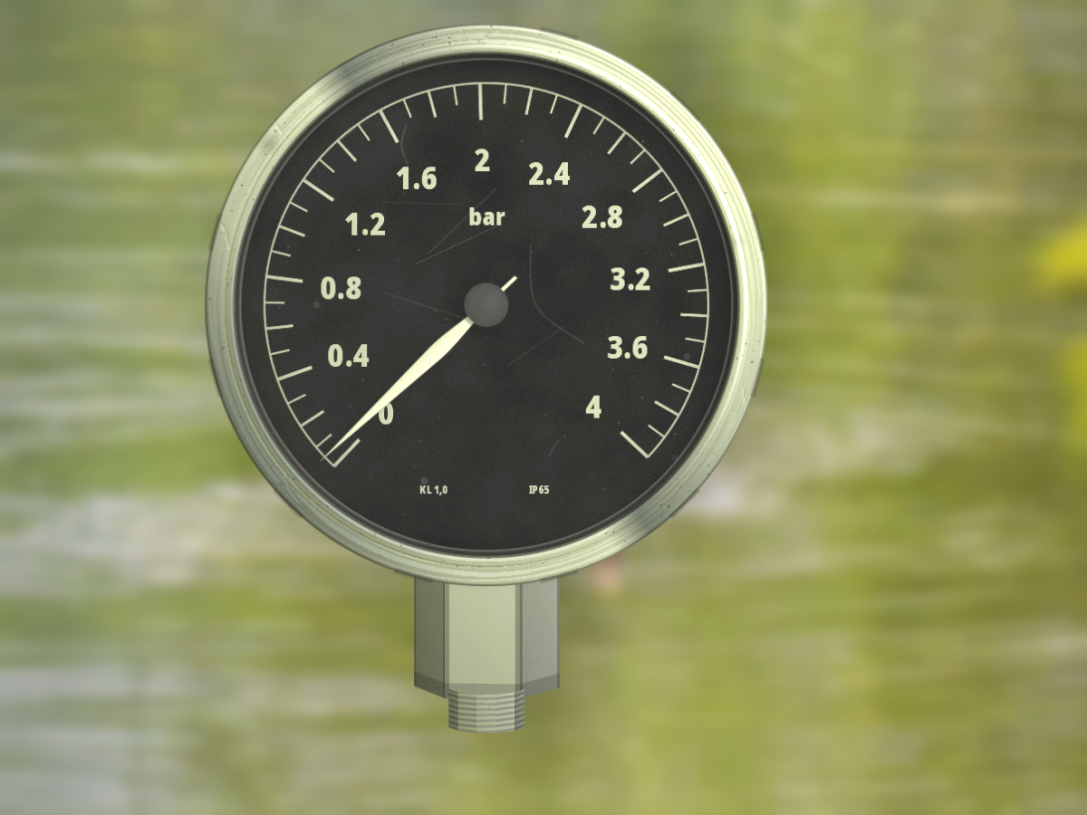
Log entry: bar 0.05
